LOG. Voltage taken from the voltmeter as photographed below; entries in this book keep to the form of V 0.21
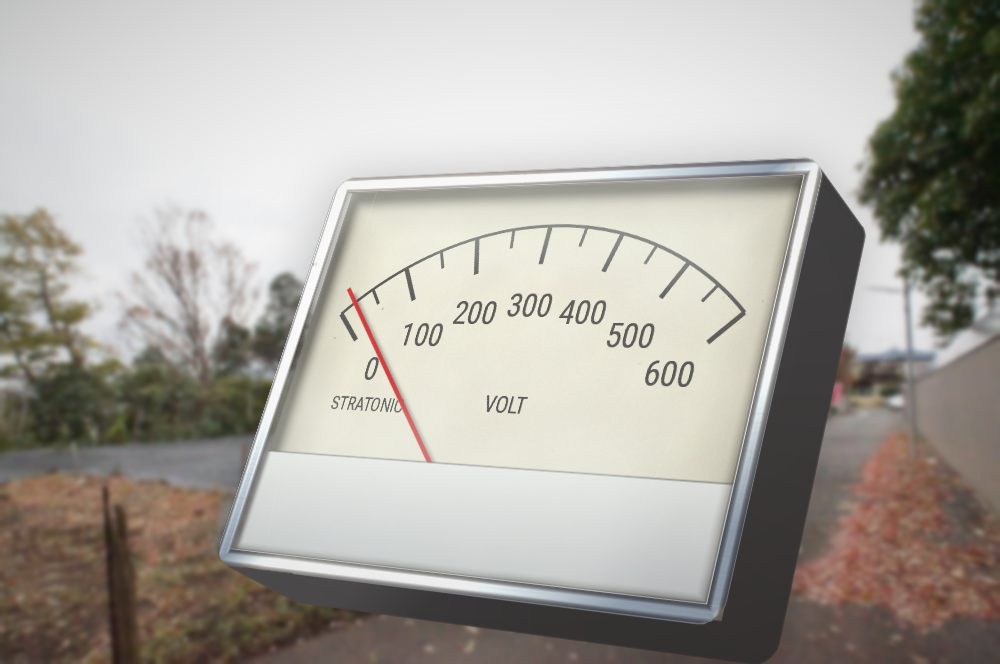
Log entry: V 25
